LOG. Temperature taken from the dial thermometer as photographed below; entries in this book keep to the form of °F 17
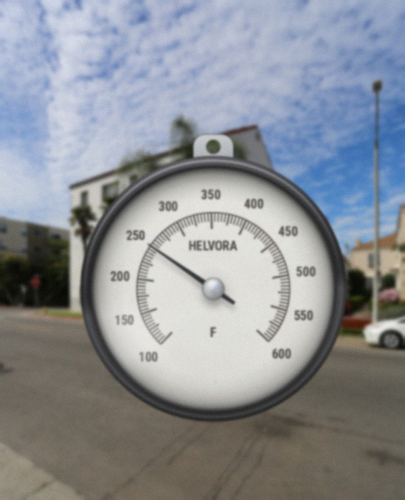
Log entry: °F 250
